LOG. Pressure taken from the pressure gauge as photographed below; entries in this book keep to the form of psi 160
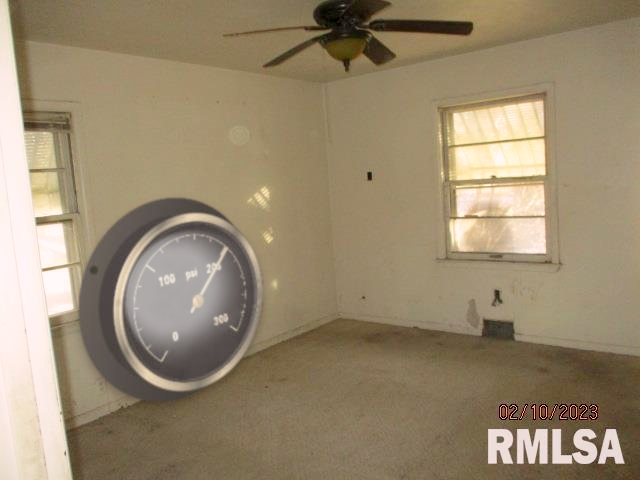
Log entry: psi 200
